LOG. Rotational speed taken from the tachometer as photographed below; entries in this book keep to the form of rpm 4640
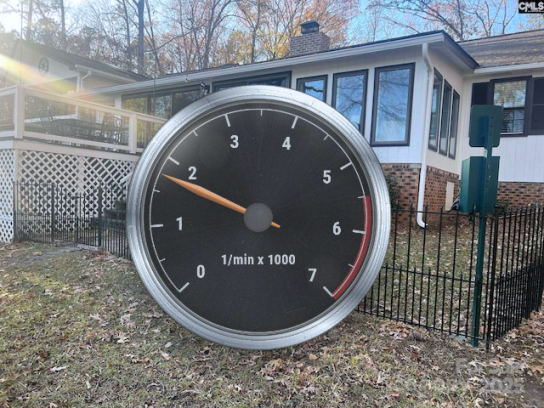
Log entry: rpm 1750
